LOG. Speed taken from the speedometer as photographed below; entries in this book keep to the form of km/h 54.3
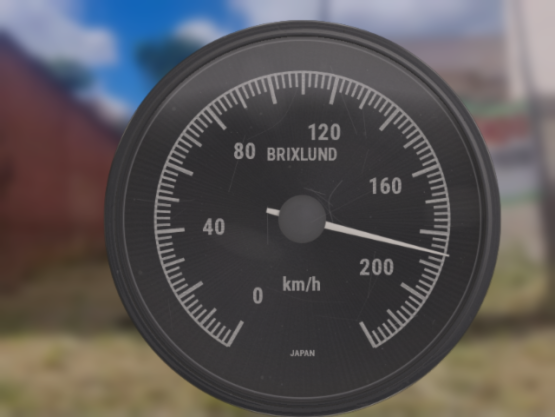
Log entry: km/h 186
